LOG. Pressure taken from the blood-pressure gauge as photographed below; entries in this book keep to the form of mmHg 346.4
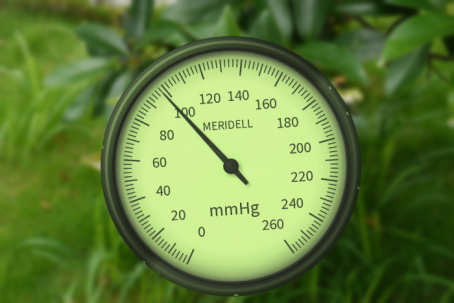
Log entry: mmHg 98
